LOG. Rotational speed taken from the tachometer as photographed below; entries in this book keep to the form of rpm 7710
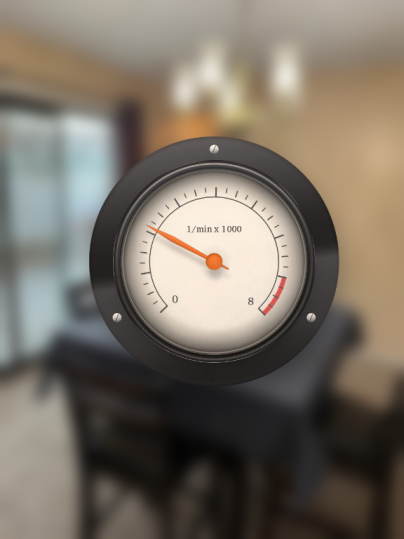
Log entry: rpm 2125
